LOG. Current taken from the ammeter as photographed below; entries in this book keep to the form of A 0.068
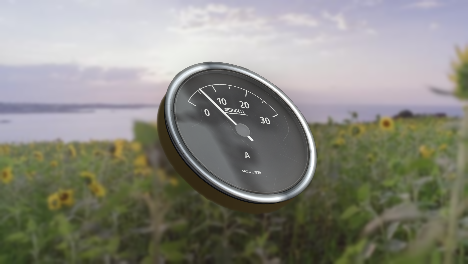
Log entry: A 5
